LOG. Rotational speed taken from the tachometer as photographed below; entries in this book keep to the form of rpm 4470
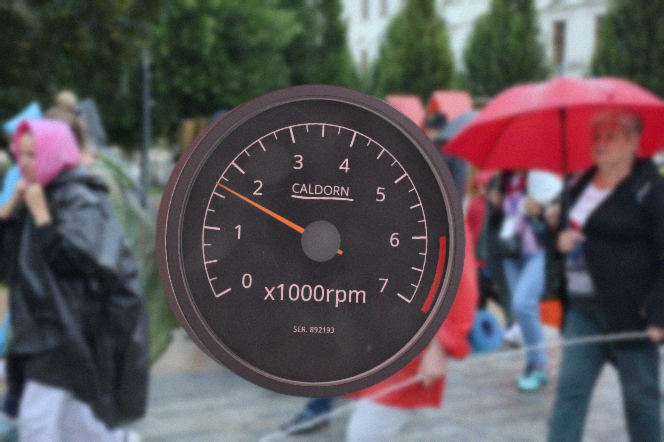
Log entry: rpm 1625
